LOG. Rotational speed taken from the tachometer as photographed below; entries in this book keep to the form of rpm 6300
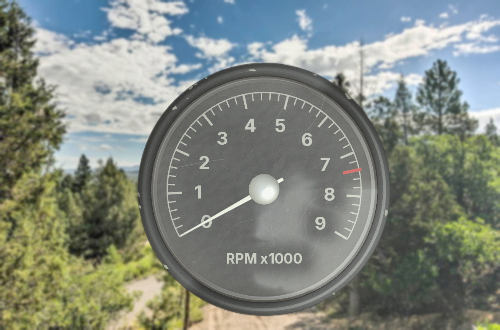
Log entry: rpm 0
